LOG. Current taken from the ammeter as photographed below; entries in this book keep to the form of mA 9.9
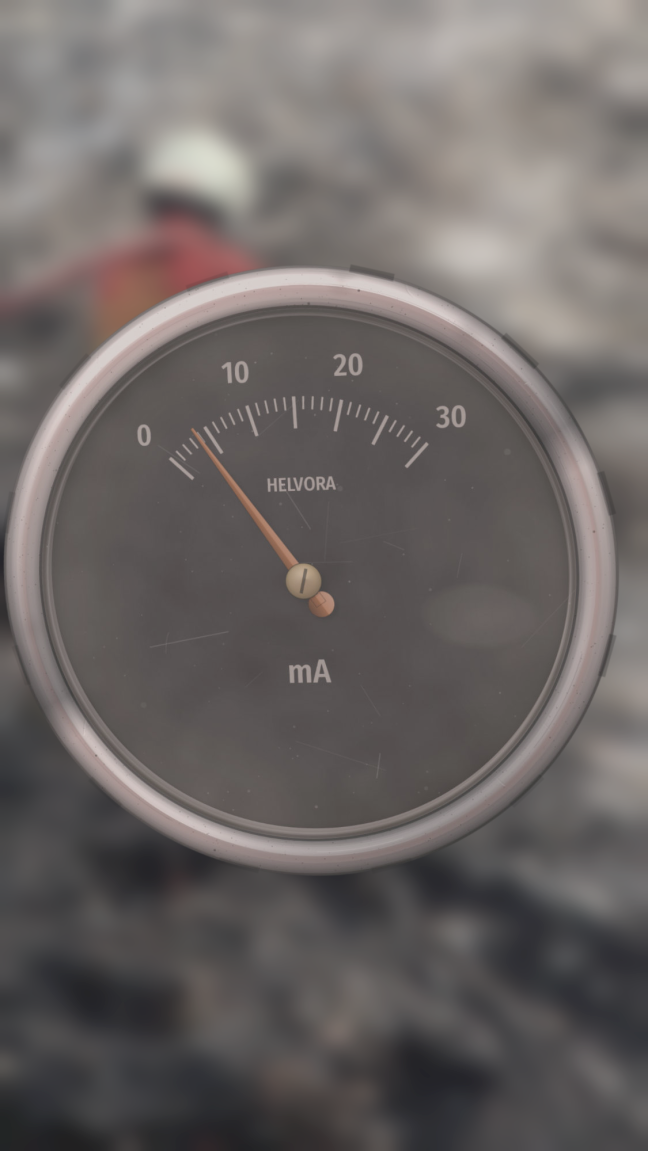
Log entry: mA 4
